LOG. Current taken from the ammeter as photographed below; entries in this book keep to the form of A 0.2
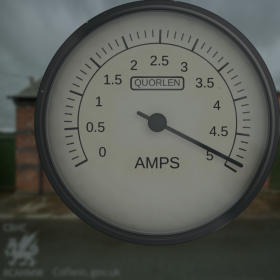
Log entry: A 4.9
